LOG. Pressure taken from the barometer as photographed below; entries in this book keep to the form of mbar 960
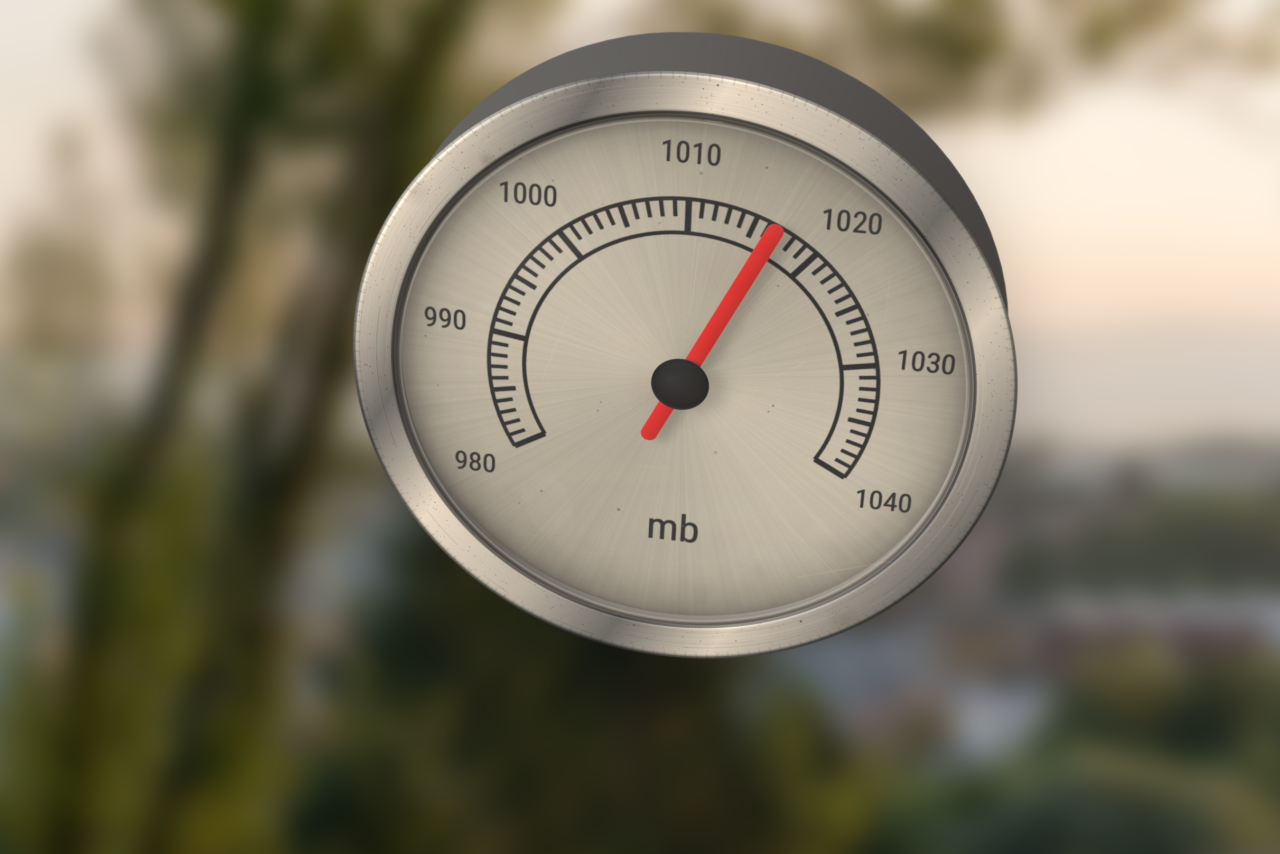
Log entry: mbar 1016.5
